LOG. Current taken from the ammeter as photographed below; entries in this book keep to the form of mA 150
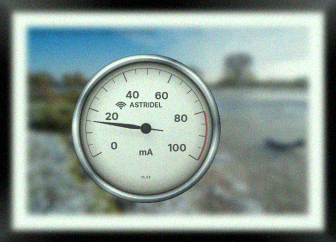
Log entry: mA 15
